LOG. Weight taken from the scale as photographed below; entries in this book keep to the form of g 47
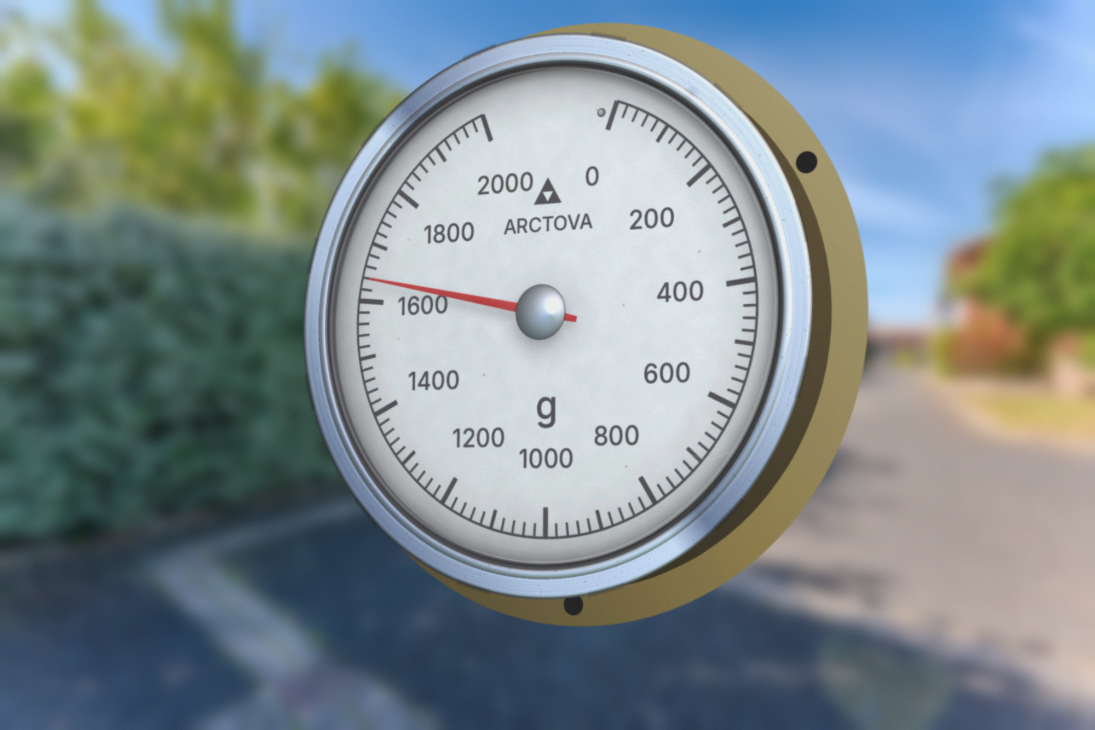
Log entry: g 1640
